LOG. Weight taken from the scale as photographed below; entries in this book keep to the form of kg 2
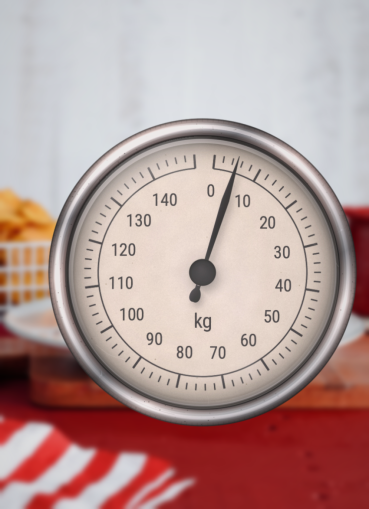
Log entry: kg 5
